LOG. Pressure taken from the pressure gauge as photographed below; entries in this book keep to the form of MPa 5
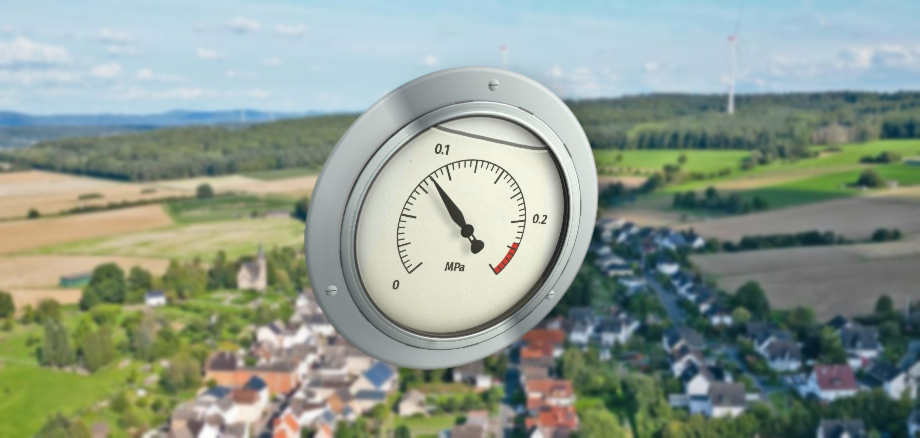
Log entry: MPa 0.085
